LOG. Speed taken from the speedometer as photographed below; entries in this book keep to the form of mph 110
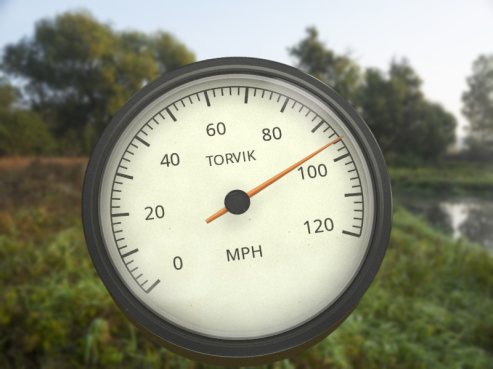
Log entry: mph 96
